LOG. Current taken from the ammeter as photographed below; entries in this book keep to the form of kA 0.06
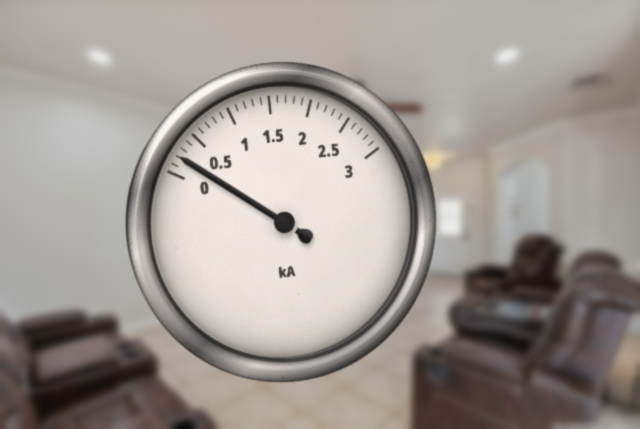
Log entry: kA 0.2
